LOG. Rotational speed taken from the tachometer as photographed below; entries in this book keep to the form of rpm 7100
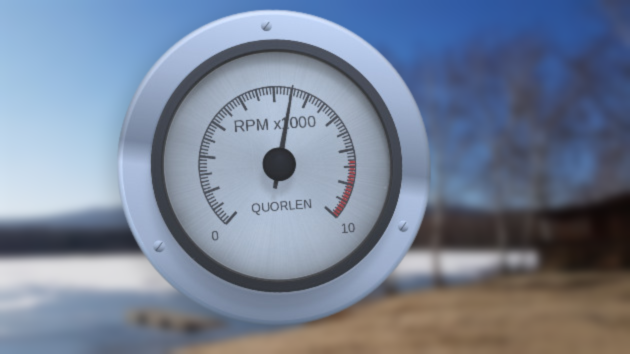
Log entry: rpm 5500
